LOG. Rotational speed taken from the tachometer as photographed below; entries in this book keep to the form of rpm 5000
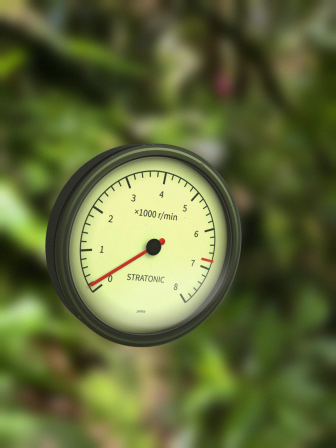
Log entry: rpm 200
